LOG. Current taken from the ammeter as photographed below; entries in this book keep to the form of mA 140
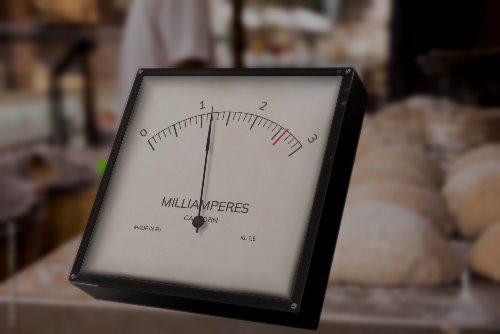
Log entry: mA 1.2
